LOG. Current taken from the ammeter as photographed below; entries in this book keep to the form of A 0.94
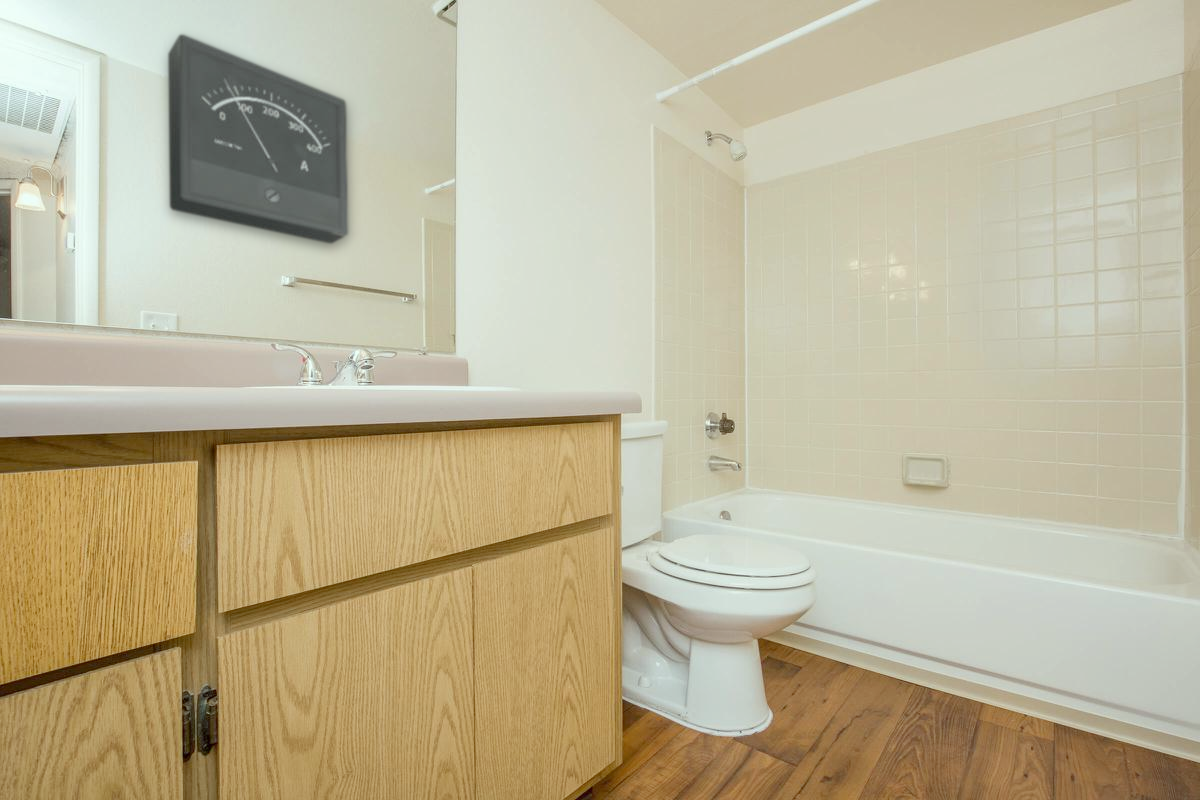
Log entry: A 80
